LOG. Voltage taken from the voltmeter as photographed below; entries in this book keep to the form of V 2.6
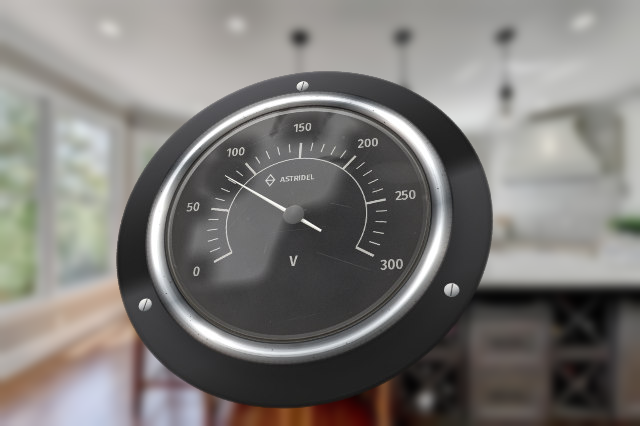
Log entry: V 80
